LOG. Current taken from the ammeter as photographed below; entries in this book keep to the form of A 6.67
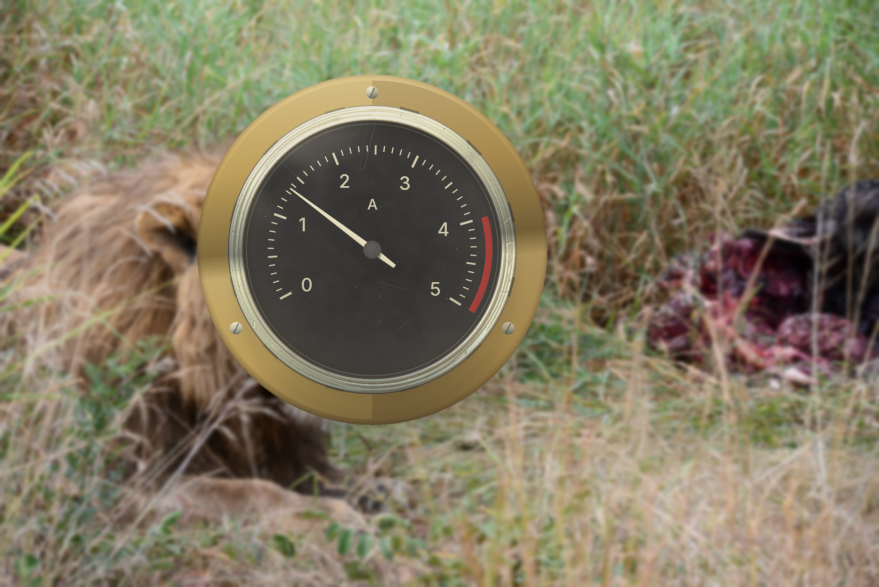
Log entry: A 1.35
